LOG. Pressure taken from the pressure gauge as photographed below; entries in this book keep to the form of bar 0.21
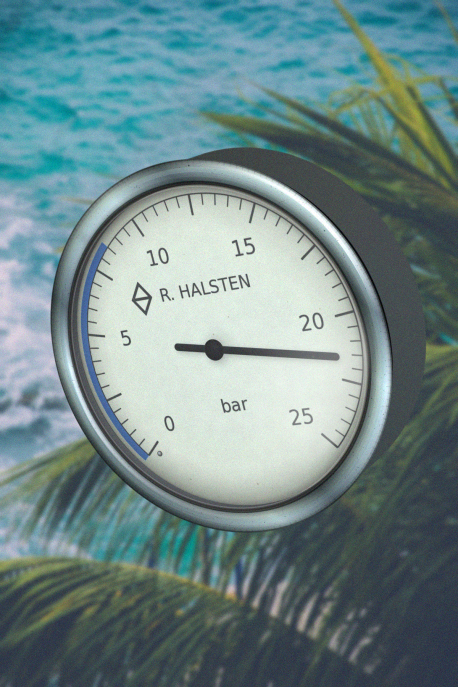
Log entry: bar 21.5
